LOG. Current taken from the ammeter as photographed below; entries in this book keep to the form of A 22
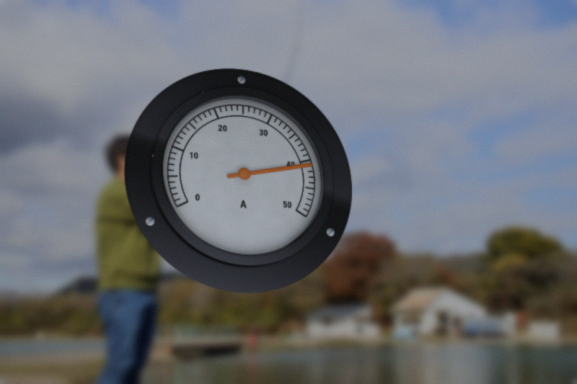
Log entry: A 41
